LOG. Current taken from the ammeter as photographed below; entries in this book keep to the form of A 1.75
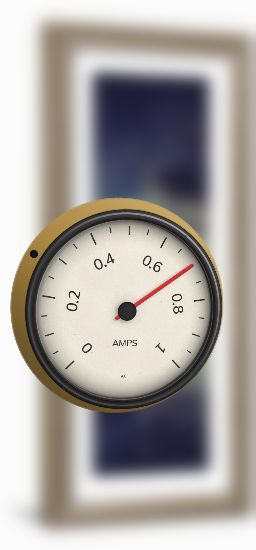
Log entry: A 0.7
